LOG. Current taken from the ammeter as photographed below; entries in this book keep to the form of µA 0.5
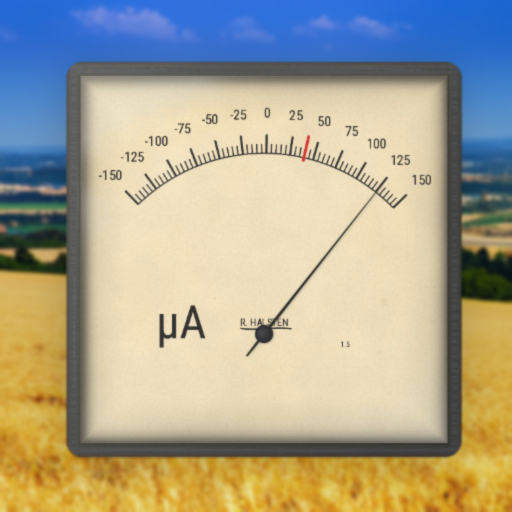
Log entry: µA 125
